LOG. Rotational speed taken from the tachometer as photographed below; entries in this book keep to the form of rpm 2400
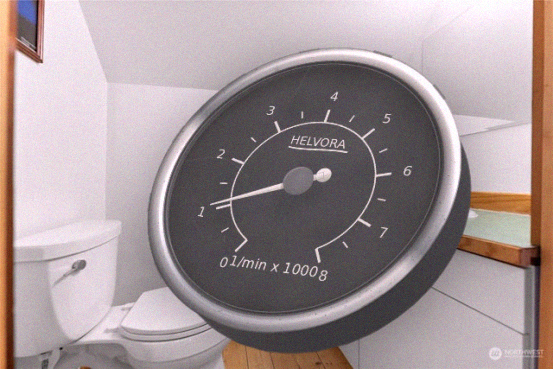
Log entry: rpm 1000
